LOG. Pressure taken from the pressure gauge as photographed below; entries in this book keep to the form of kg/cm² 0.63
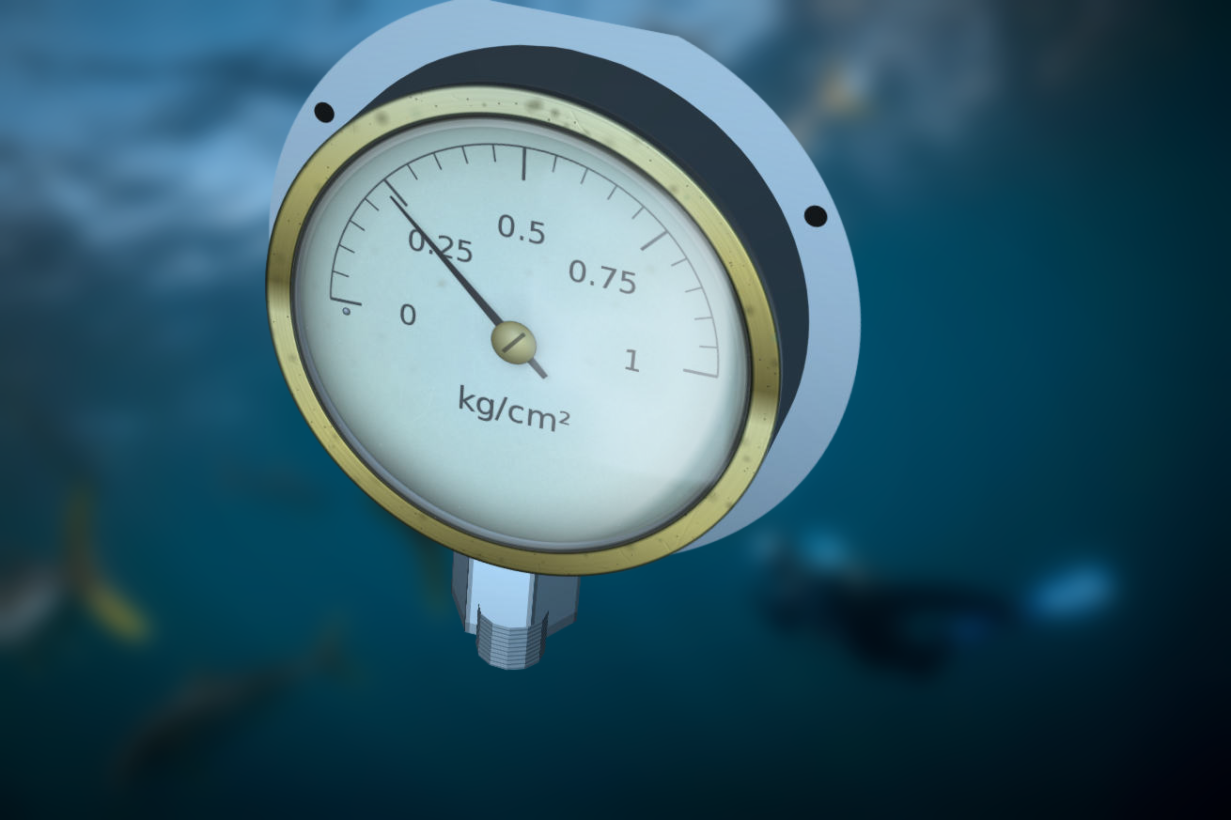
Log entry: kg/cm² 0.25
